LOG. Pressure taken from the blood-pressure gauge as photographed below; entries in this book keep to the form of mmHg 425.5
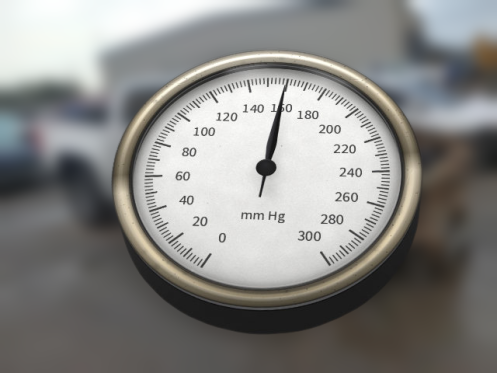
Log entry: mmHg 160
